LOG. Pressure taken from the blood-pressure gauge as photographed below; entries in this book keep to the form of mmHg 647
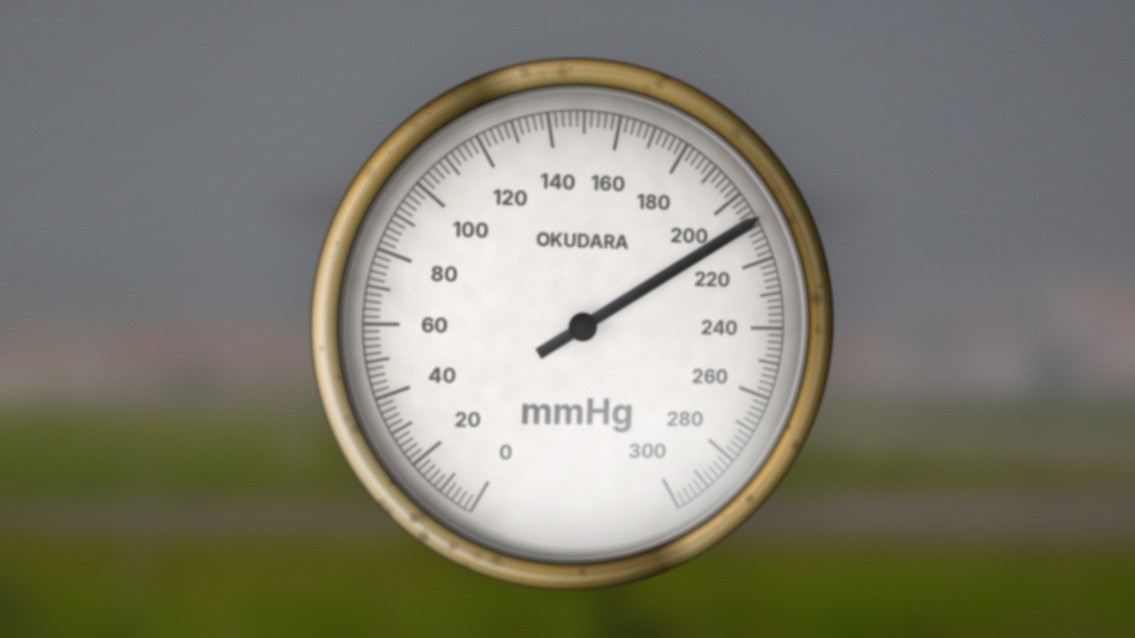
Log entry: mmHg 208
